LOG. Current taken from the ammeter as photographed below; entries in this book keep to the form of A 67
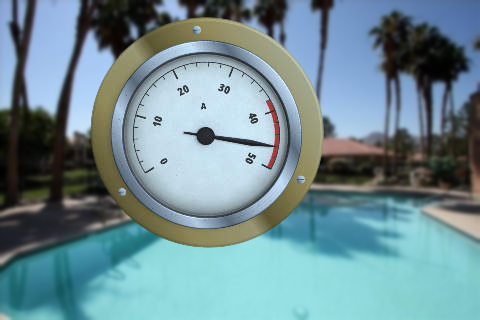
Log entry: A 46
